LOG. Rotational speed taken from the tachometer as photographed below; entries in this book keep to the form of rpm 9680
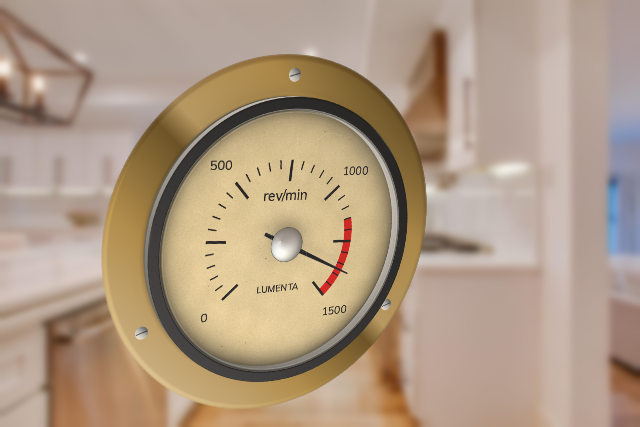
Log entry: rpm 1375
